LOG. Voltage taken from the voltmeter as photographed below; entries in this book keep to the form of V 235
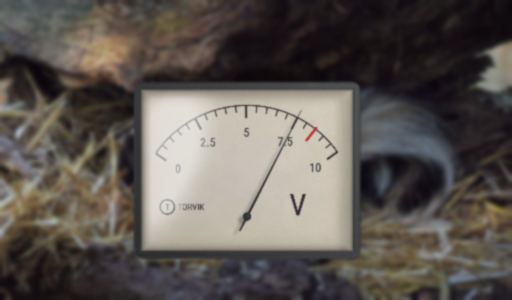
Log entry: V 7.5
